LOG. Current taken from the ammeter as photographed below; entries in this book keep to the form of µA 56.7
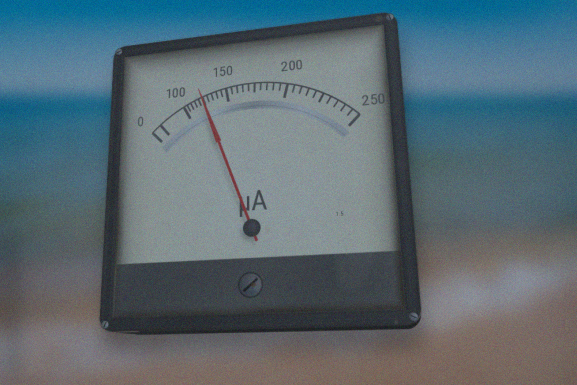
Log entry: µA 125
